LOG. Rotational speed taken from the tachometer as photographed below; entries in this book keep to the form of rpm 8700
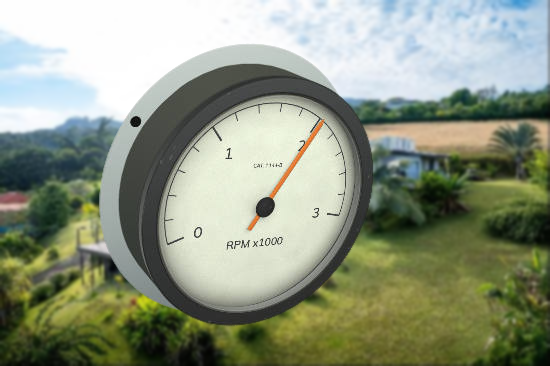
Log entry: rpm 2000
